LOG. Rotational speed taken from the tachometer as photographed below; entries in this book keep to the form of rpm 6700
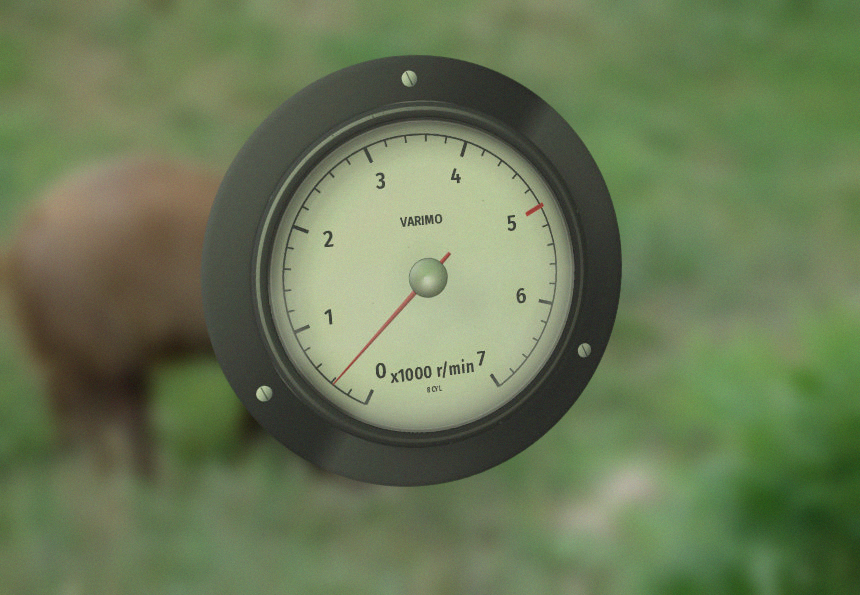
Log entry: rpm 400
